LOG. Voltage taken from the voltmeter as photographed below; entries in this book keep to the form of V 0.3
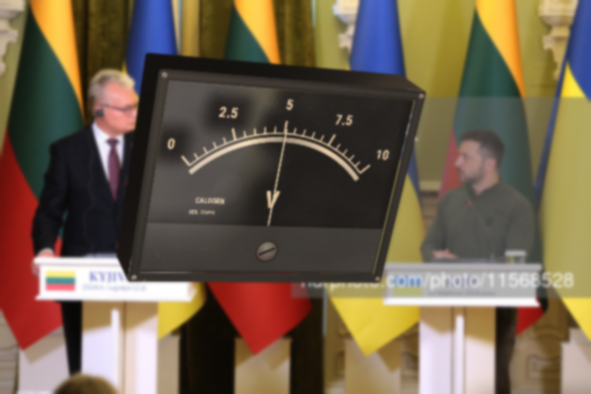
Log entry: V 5
